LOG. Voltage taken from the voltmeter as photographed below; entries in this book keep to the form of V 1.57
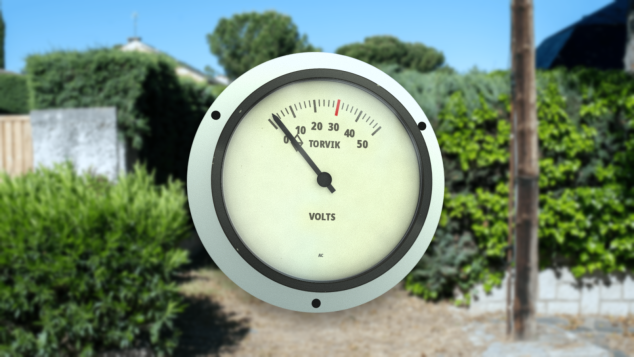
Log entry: V 2
